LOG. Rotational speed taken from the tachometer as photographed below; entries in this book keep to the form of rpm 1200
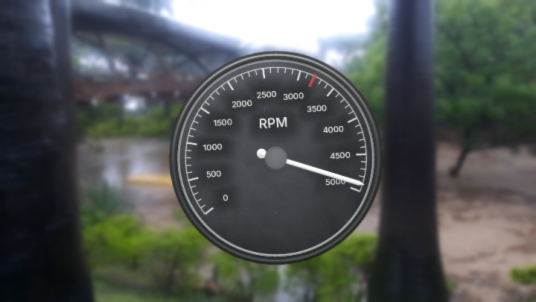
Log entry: rpm 4900
